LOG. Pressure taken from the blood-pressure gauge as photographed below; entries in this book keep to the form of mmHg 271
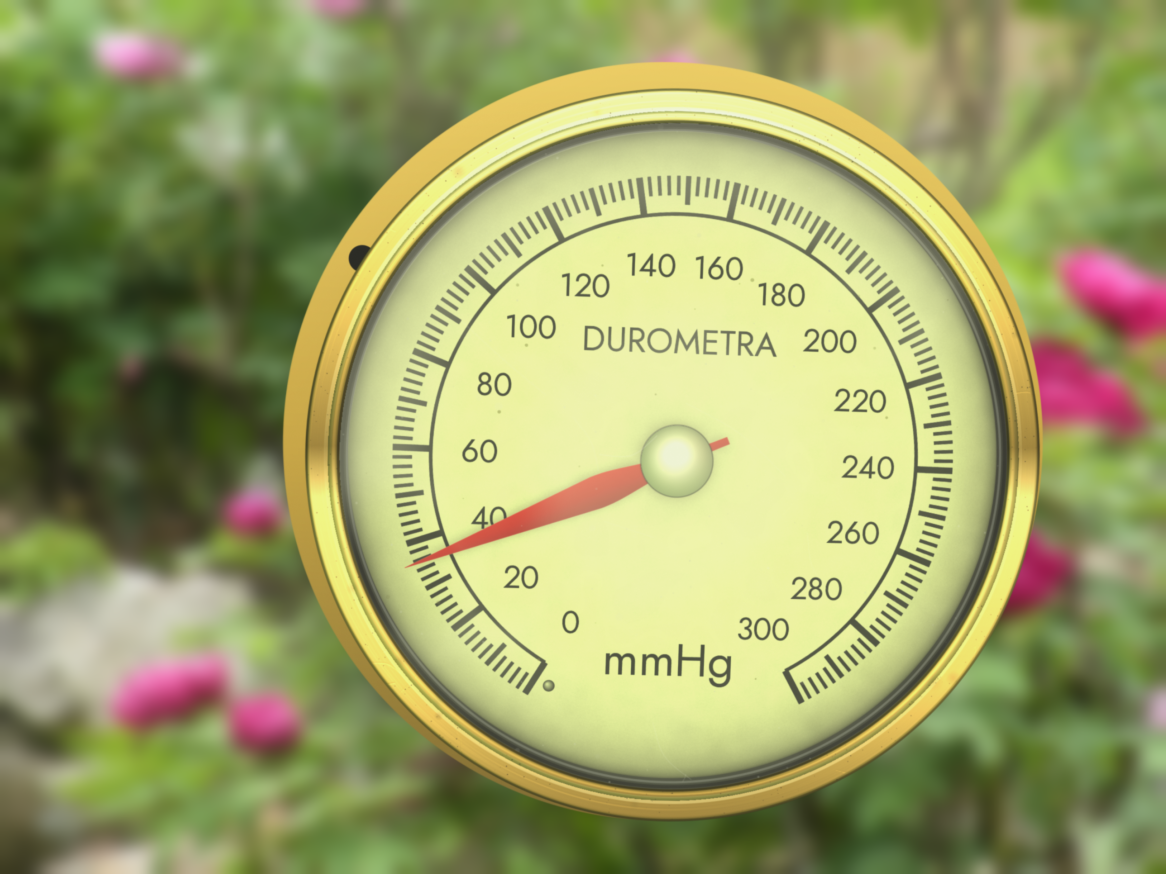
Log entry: mmHg 36
